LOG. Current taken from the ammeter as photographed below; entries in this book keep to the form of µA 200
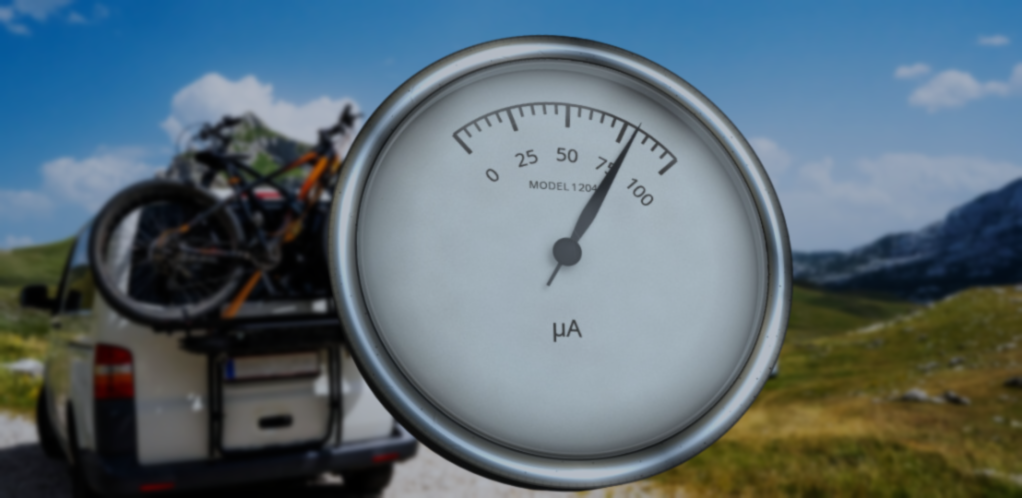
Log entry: µA 80
